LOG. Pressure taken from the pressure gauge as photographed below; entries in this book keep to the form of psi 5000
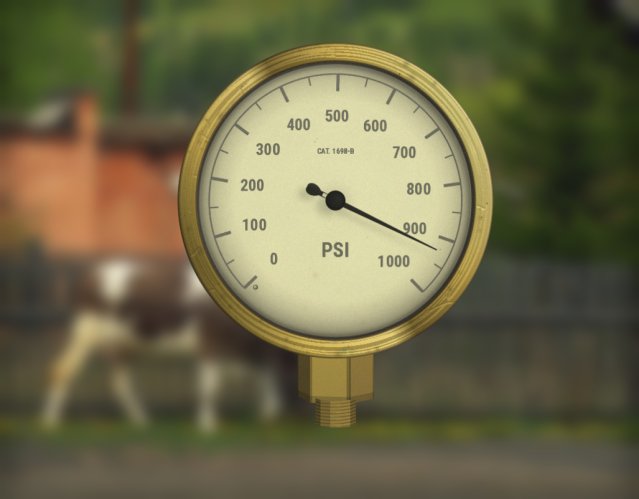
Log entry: psi 925
